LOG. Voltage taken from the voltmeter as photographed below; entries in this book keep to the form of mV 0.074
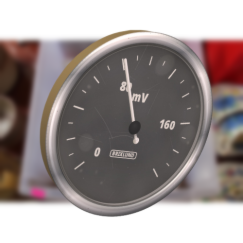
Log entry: mV 80
